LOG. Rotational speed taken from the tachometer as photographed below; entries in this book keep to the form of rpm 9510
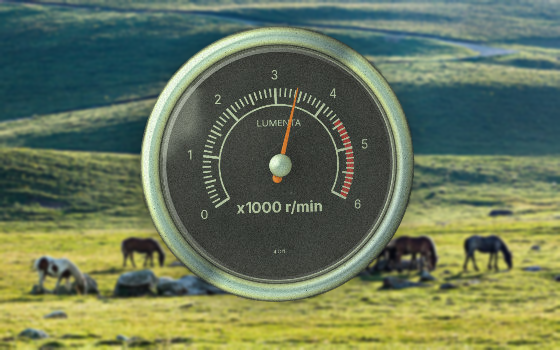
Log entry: rpm 3400
